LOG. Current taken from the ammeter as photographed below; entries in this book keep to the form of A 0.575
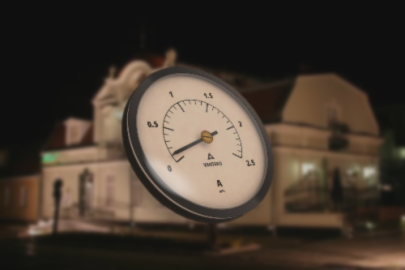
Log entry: A 0.1
